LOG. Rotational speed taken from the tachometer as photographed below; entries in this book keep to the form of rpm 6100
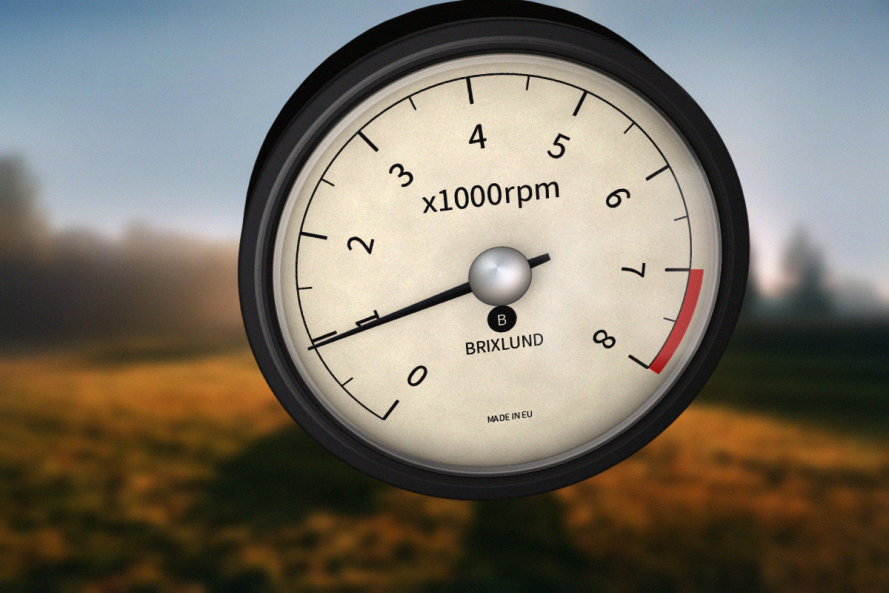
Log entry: rpm 1000
